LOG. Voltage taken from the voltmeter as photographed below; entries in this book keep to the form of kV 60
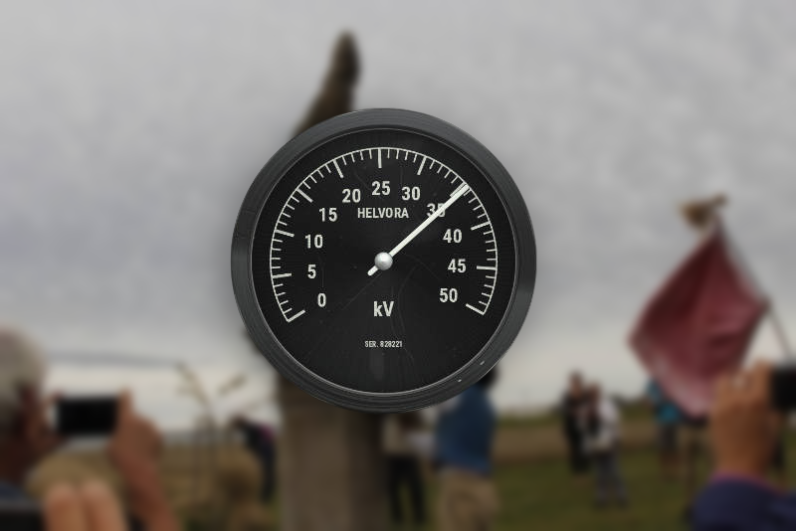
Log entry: kV 35.5
